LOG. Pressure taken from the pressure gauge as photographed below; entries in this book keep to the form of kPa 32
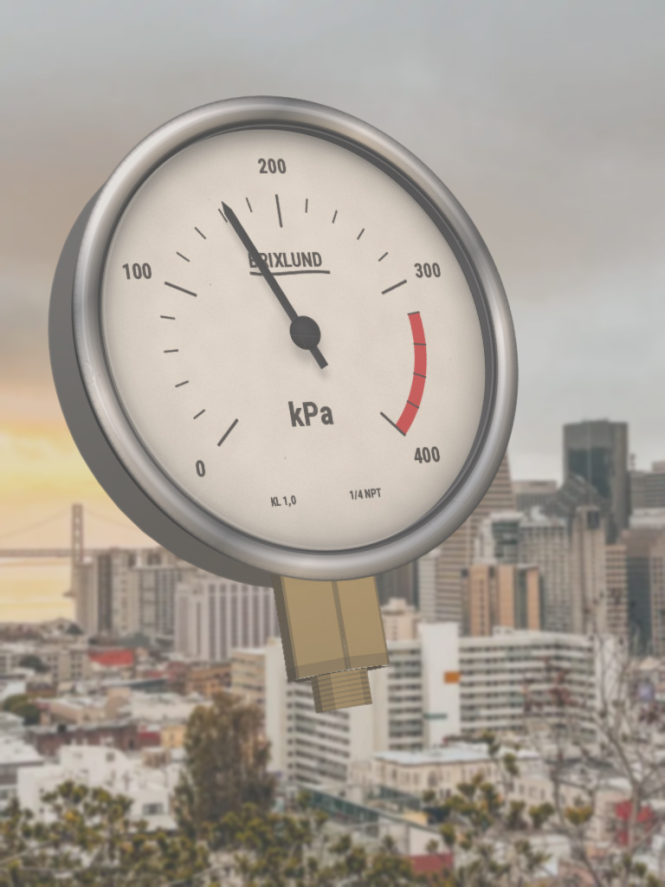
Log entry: kPa 160
